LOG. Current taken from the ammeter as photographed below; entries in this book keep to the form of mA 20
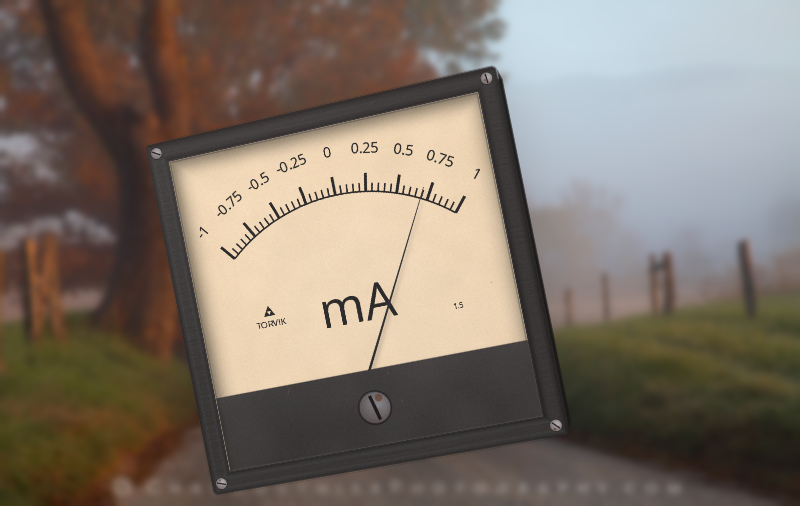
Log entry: mA 0.7
